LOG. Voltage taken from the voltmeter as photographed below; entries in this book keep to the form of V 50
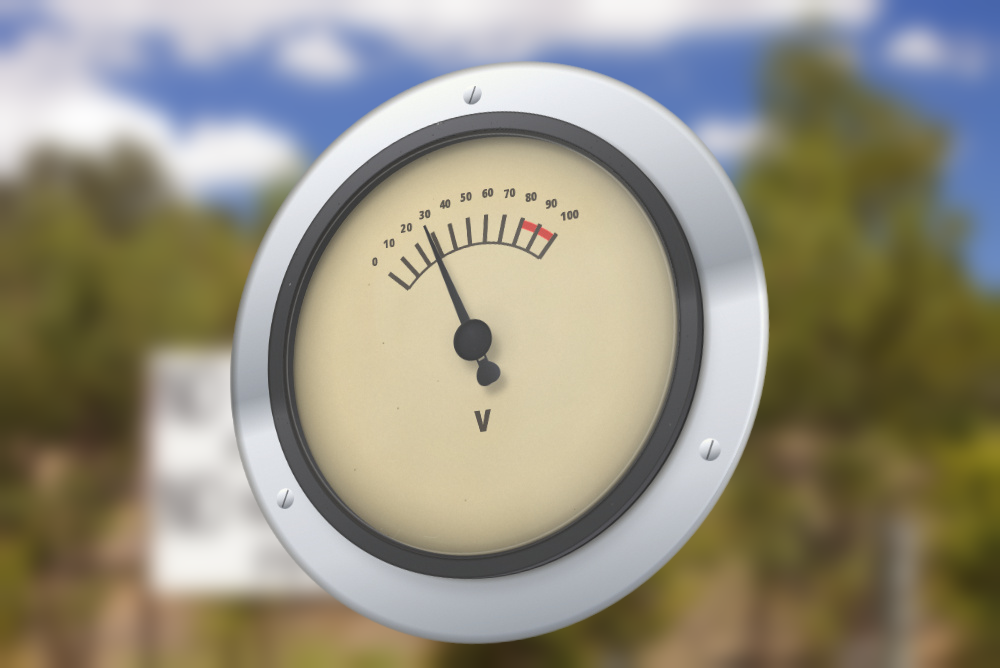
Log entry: V 30
